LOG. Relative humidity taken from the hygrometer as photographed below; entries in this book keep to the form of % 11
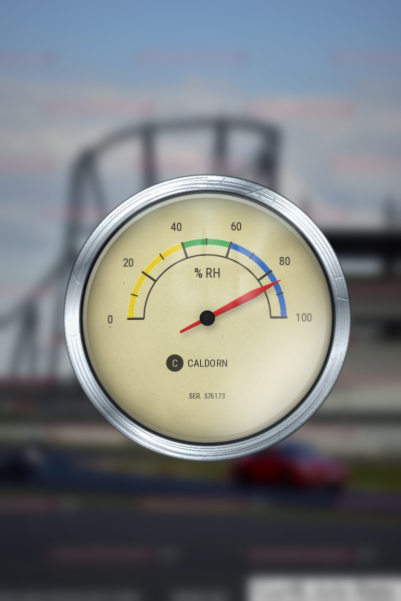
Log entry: % 85
